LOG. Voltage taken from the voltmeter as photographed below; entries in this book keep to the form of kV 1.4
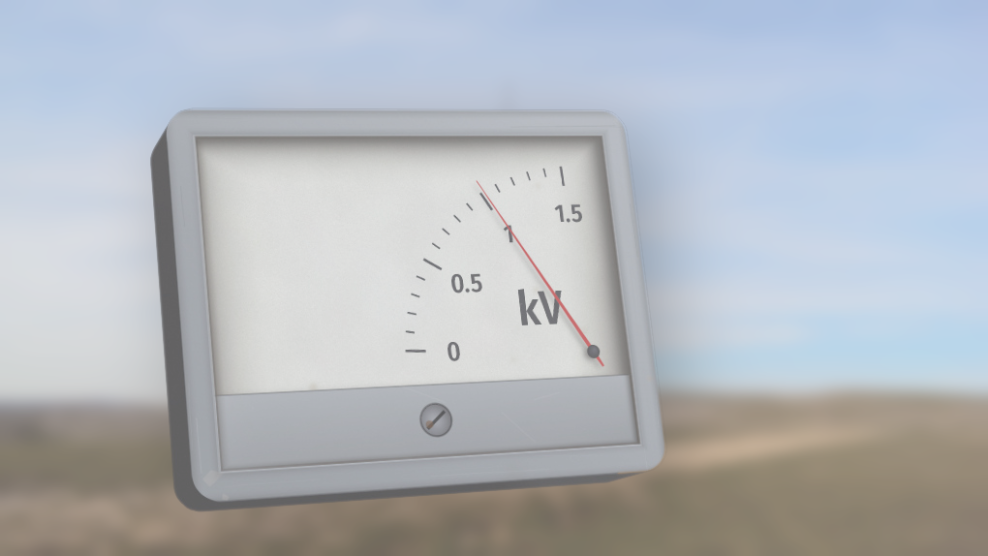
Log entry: kV 1
